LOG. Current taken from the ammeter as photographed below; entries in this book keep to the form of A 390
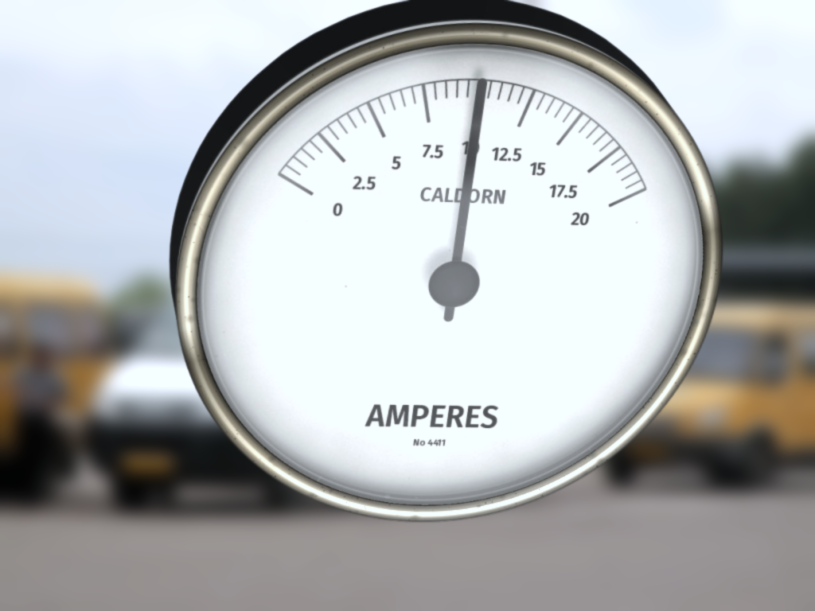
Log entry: A 10
